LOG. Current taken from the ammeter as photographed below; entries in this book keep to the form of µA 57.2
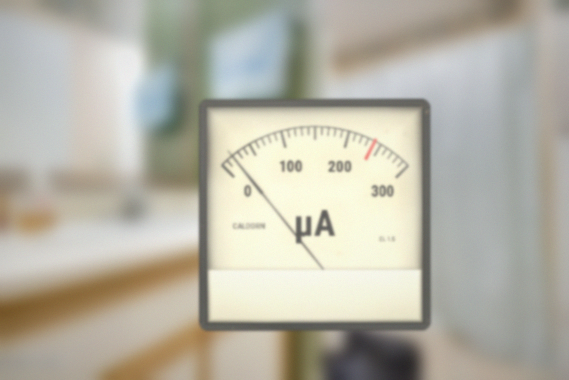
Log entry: µA 20
